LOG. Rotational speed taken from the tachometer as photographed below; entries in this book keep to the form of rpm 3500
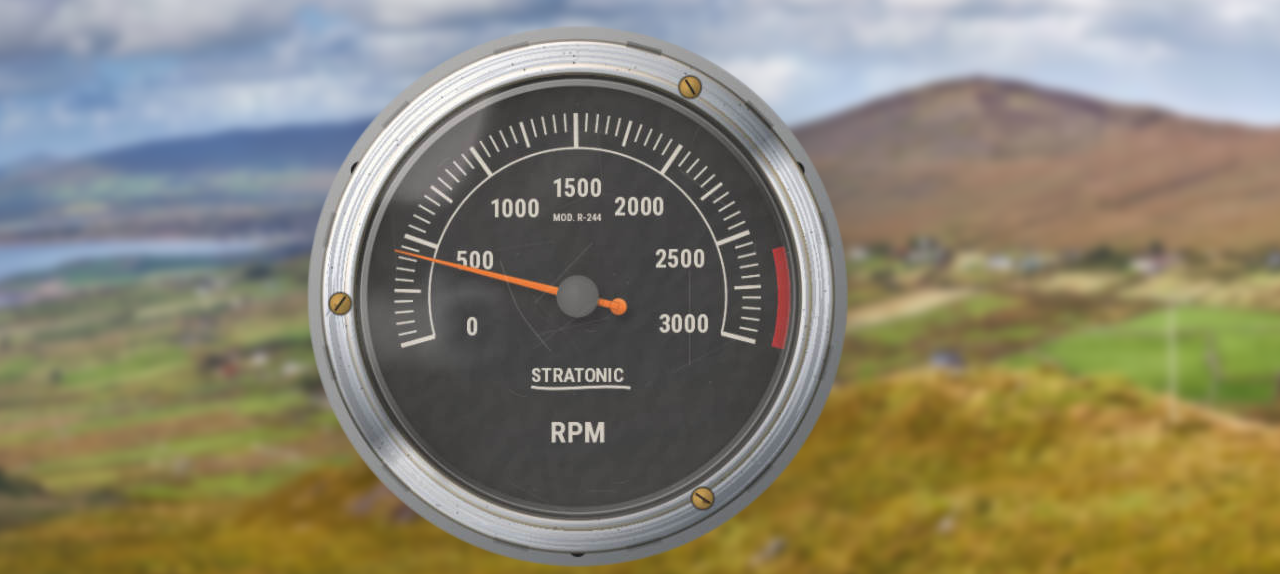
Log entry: rpm 425
